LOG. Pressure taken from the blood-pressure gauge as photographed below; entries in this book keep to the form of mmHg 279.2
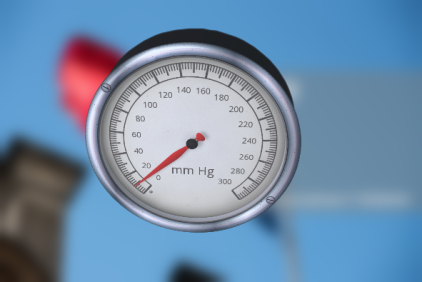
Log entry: mmHg 10
